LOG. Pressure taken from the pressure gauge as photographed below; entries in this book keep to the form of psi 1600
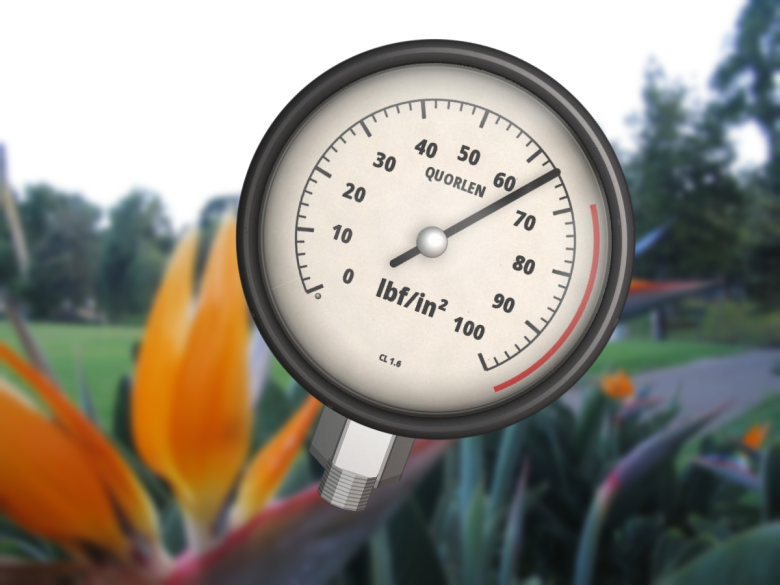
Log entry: psi 64
